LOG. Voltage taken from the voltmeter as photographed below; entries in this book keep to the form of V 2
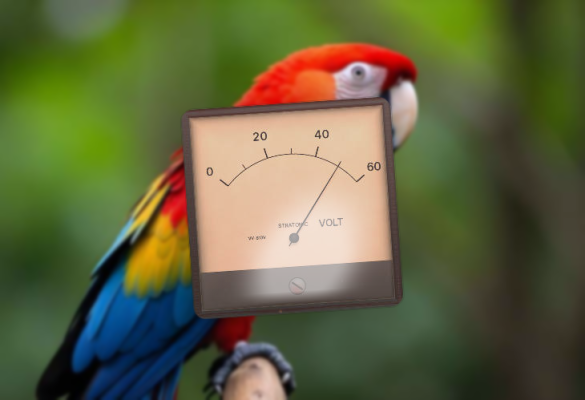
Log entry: V 50
